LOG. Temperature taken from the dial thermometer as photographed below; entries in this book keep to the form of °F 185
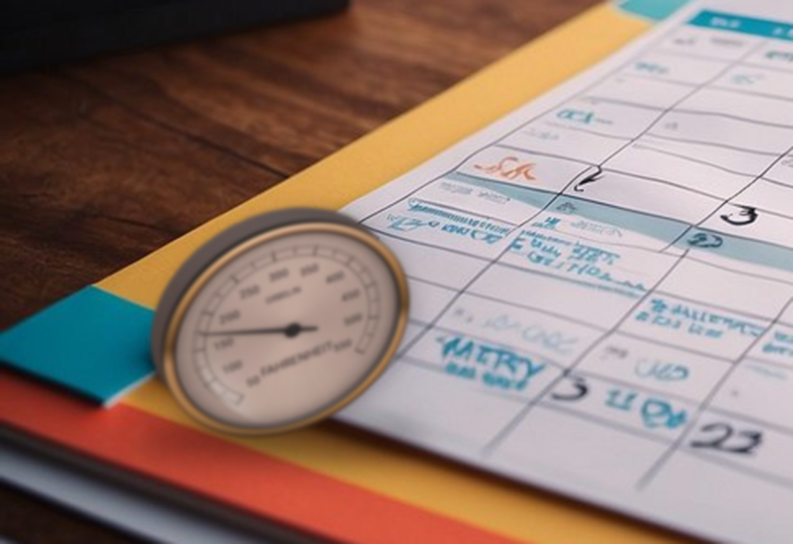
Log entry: °F 175
